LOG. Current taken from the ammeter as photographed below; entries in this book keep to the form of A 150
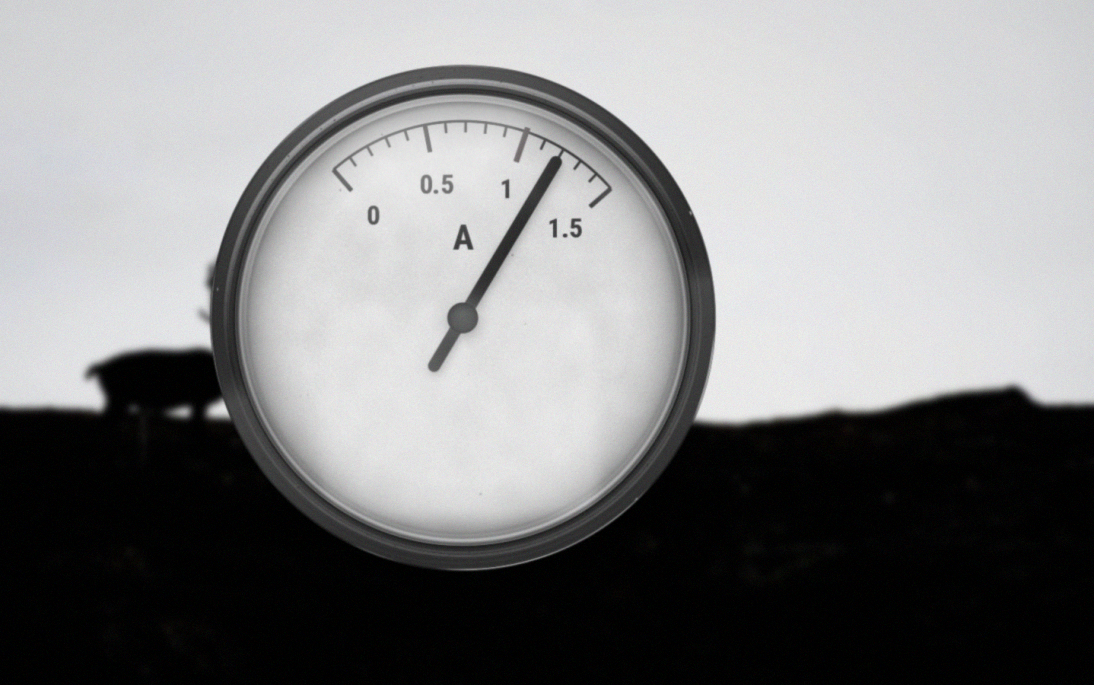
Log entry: A 1.2
